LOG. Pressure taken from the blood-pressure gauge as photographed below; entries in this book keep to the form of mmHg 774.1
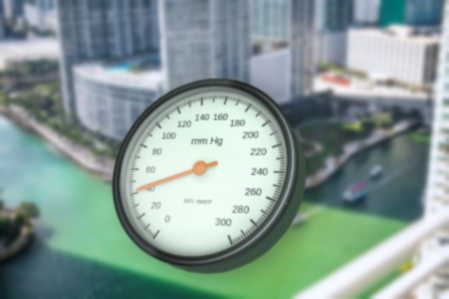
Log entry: mmHg 40
